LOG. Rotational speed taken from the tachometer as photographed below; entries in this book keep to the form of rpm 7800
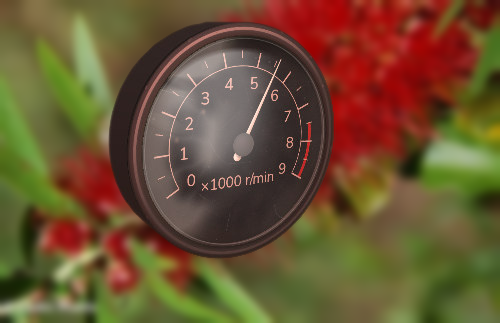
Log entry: rpm 5500
